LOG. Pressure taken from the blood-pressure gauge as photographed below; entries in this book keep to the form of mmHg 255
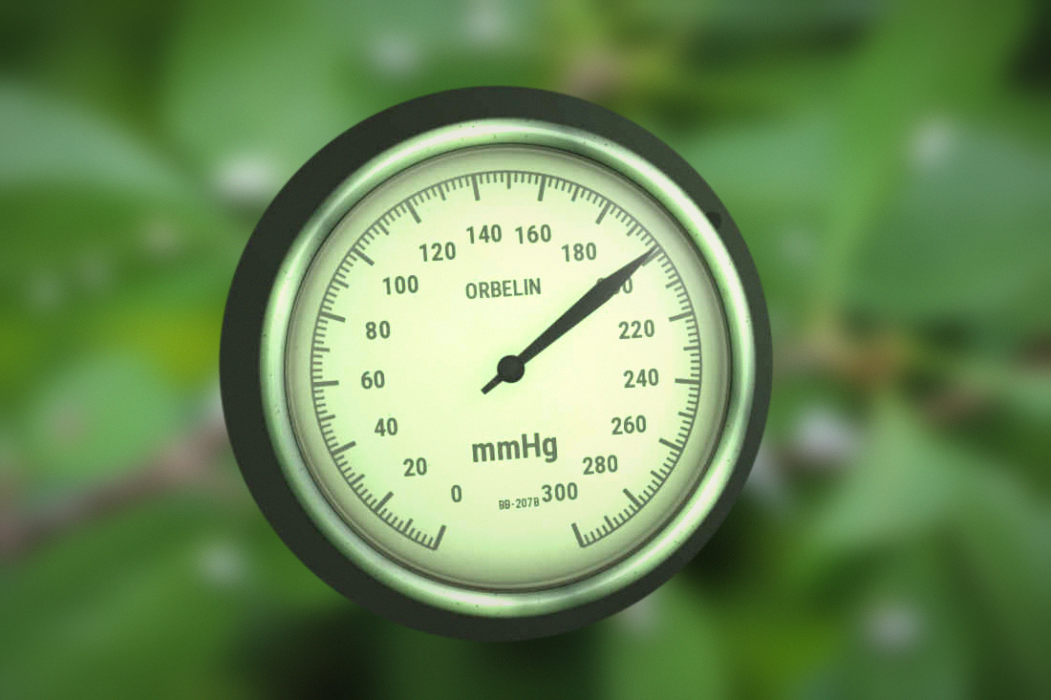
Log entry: mmHg 198
